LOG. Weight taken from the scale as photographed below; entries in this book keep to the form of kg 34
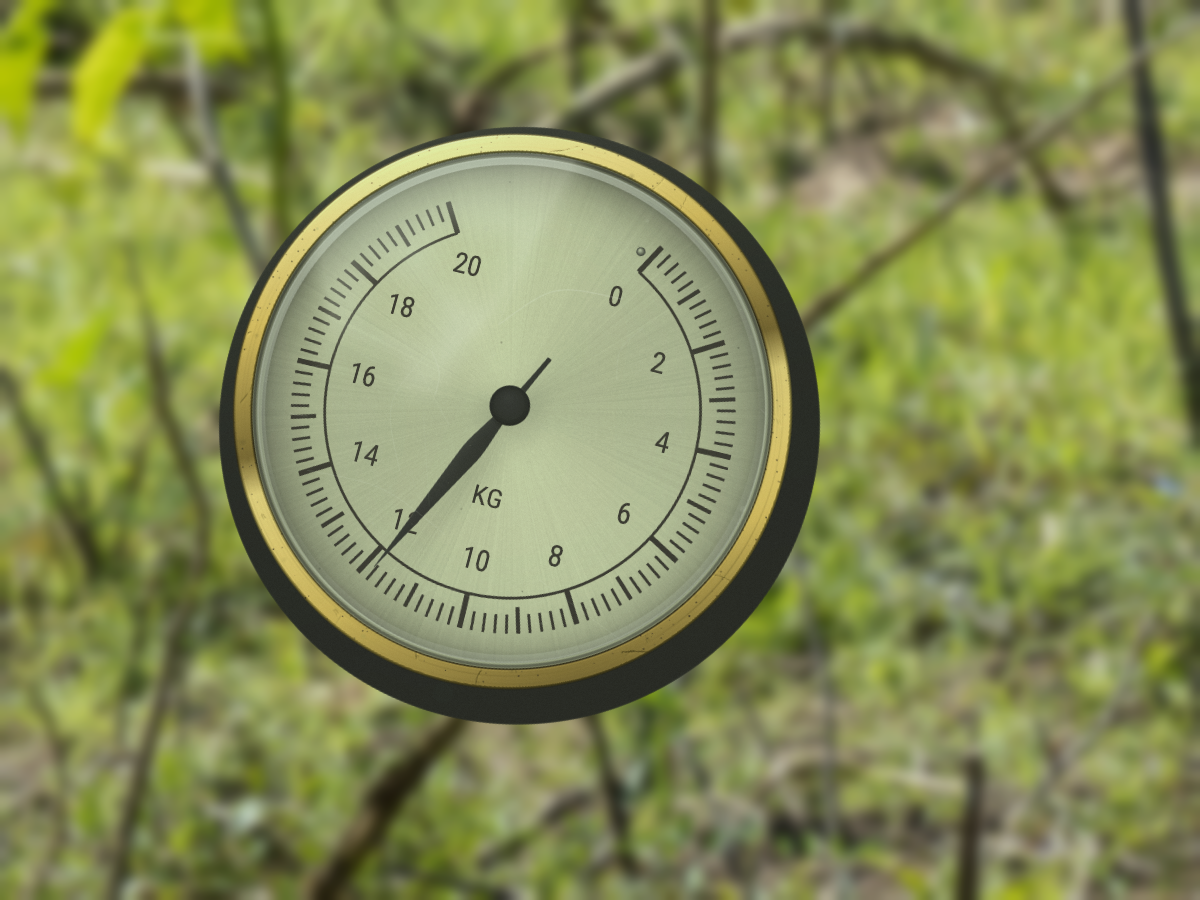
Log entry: kg 11.8
